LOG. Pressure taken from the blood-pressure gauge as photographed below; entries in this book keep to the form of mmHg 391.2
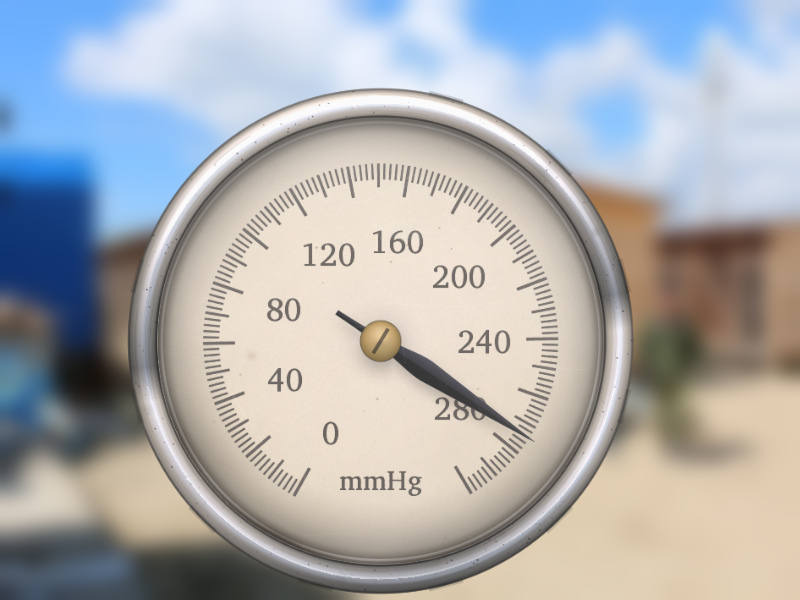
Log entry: mmHg 274
